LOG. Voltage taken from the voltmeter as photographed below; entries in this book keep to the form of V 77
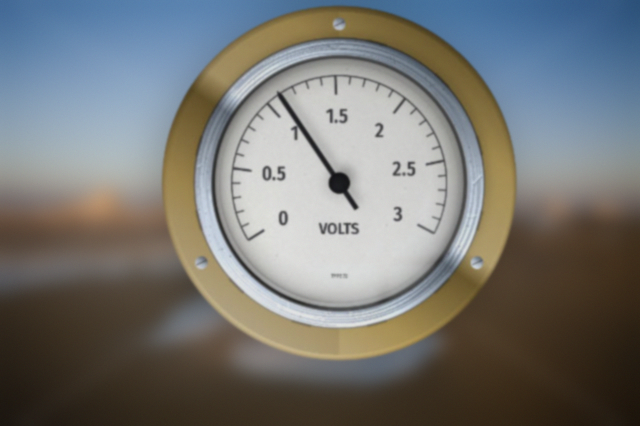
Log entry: V 1.1
